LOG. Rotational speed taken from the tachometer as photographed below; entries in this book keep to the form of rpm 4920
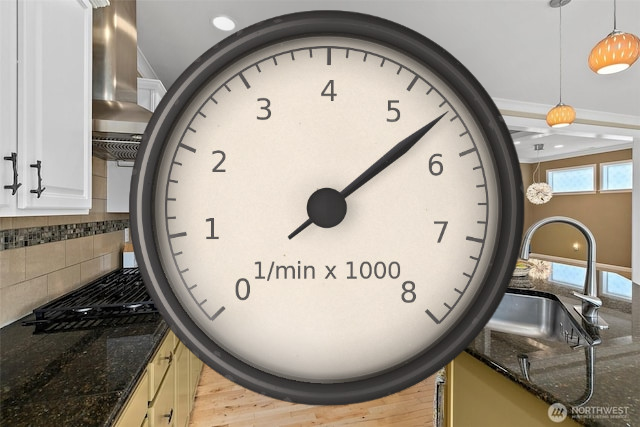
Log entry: rpm 5500
